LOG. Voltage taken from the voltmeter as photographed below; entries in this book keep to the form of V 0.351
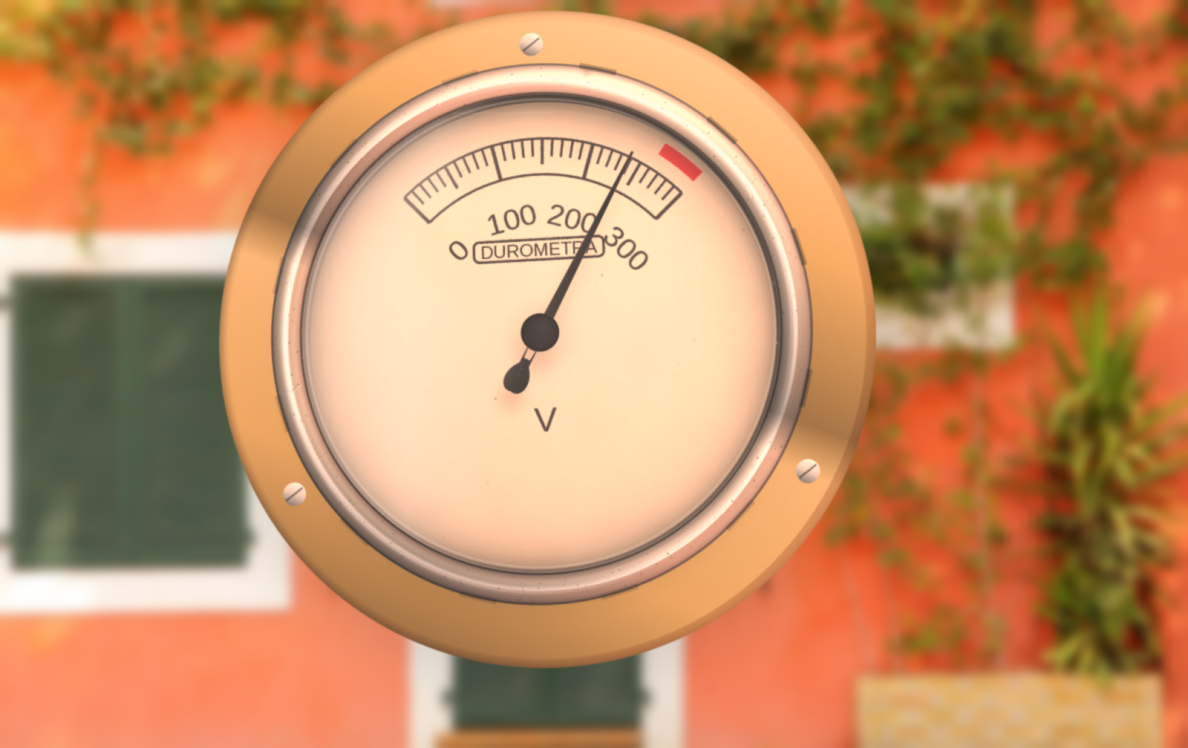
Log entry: V 240
